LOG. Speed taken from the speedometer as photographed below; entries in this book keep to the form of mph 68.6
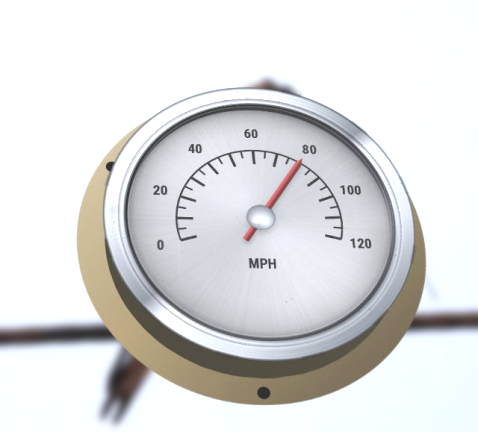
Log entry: mph 80
